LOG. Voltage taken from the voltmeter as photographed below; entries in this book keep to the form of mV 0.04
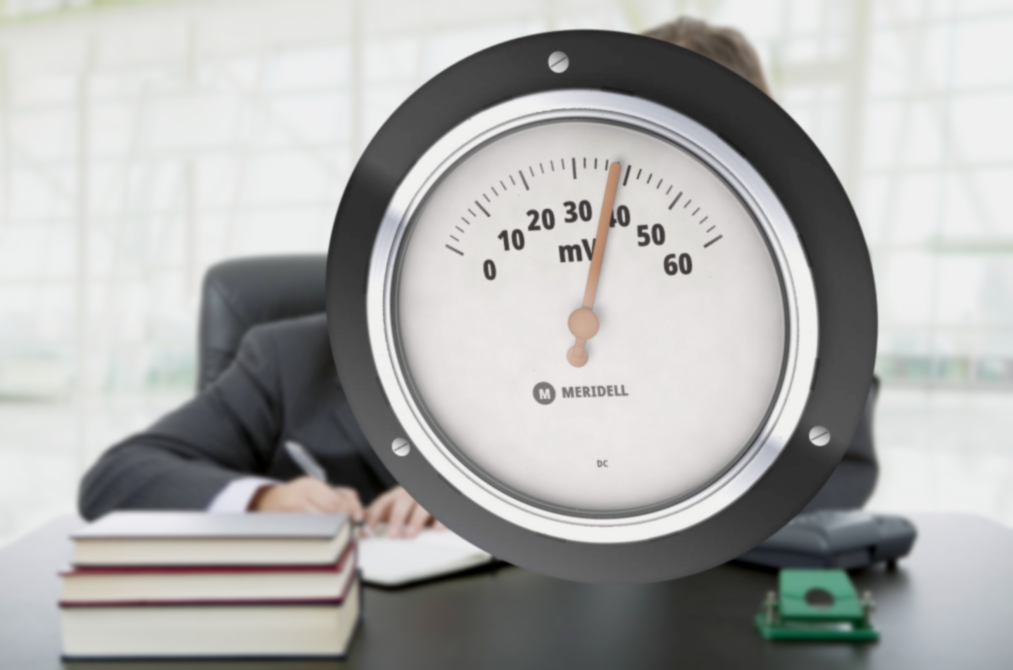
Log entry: mV 38
